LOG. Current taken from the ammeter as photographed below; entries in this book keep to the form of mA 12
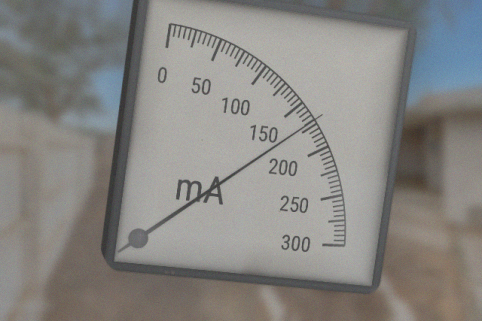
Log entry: mA 170
